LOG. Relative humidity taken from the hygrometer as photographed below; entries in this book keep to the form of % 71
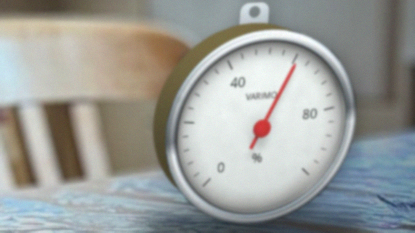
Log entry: % 60
